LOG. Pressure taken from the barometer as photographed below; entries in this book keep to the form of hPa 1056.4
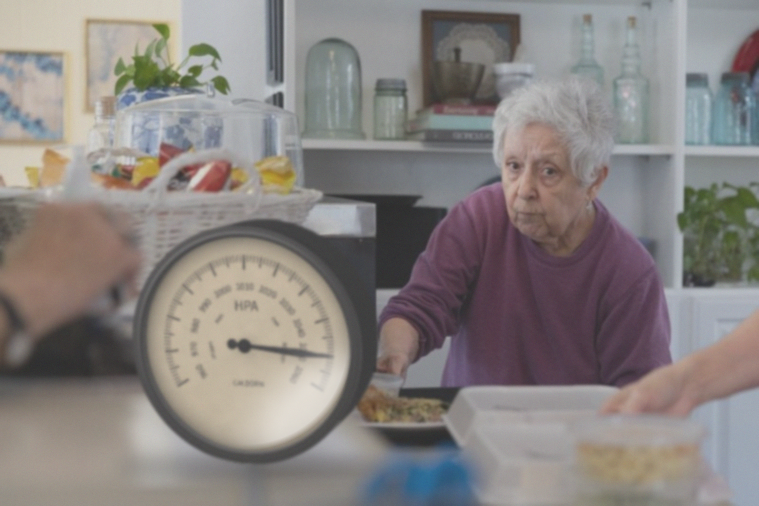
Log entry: hPa 1050
